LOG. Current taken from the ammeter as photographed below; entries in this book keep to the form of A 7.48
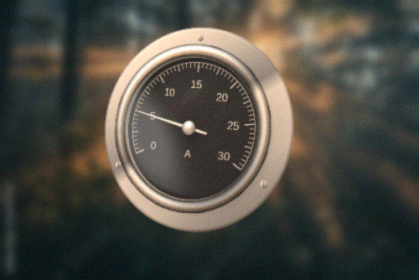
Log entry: A 5
